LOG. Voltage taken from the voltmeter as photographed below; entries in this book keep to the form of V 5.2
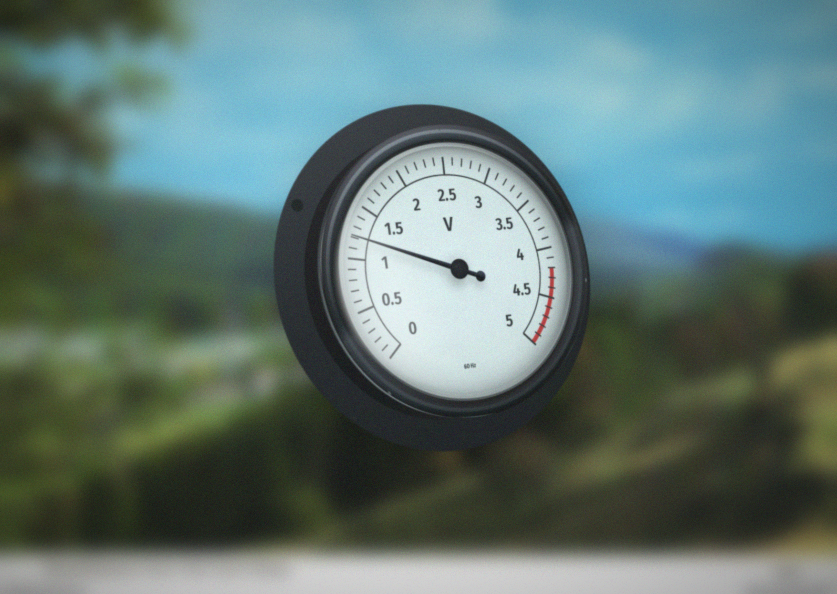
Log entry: V 1.2
